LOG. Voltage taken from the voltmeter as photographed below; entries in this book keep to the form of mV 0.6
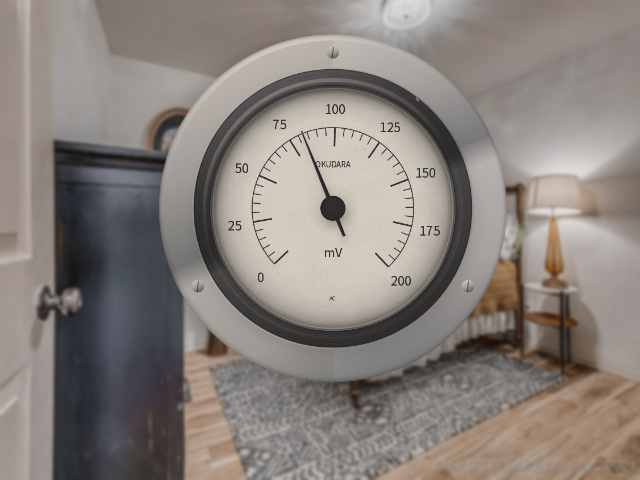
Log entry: mV 82.5
